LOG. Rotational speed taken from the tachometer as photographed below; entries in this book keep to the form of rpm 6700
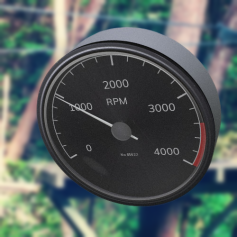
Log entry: rpm 1000
